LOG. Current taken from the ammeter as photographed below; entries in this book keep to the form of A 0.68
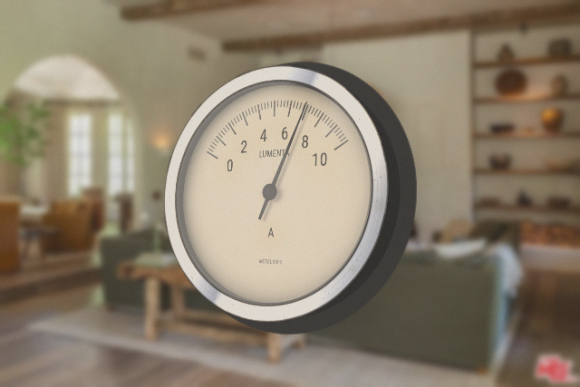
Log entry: A 7
